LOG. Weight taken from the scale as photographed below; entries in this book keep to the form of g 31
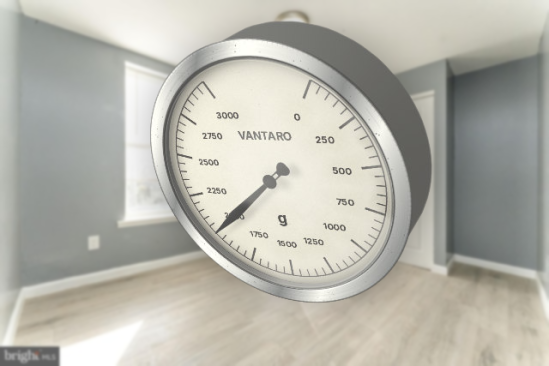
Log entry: g 2000
